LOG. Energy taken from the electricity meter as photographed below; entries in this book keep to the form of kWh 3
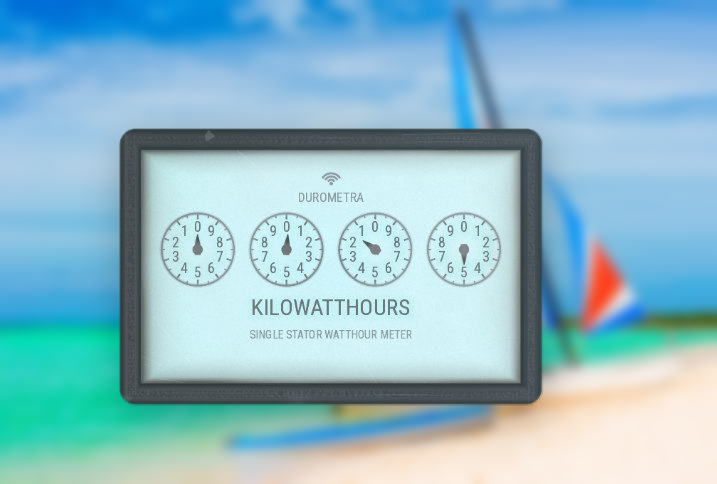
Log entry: kWh 15
